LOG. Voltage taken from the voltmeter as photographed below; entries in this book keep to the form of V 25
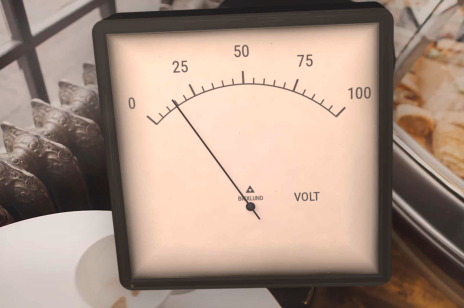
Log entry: V 15
